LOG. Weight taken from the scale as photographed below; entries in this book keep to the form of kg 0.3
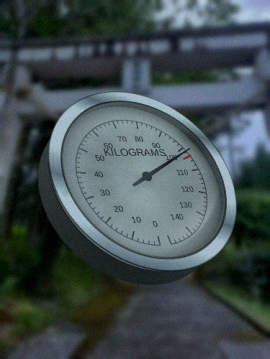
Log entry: kg 102
